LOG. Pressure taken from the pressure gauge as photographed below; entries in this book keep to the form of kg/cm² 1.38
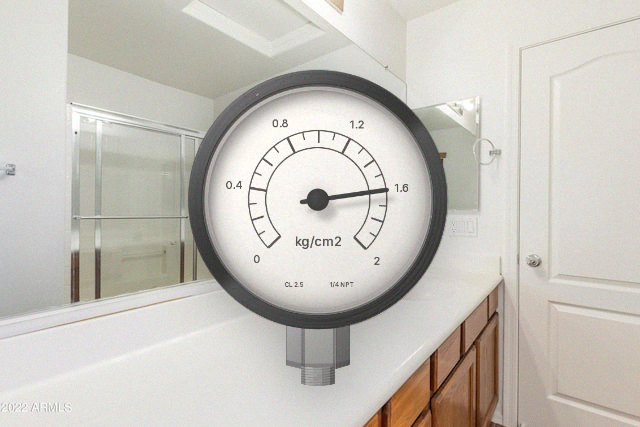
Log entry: kg/cm² 1.6
